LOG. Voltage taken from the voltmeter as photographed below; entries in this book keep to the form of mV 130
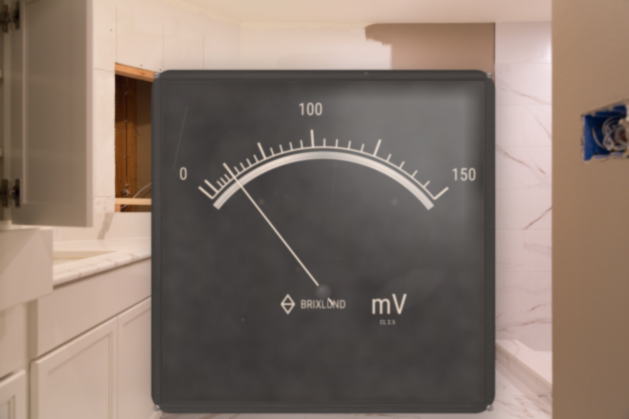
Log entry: mV 50
